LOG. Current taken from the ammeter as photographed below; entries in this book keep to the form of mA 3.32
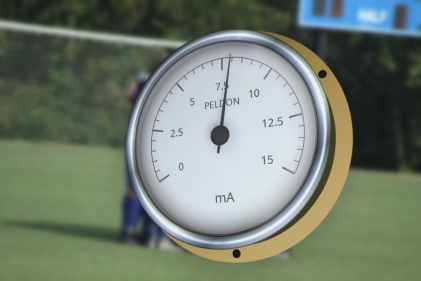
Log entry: mA 8
